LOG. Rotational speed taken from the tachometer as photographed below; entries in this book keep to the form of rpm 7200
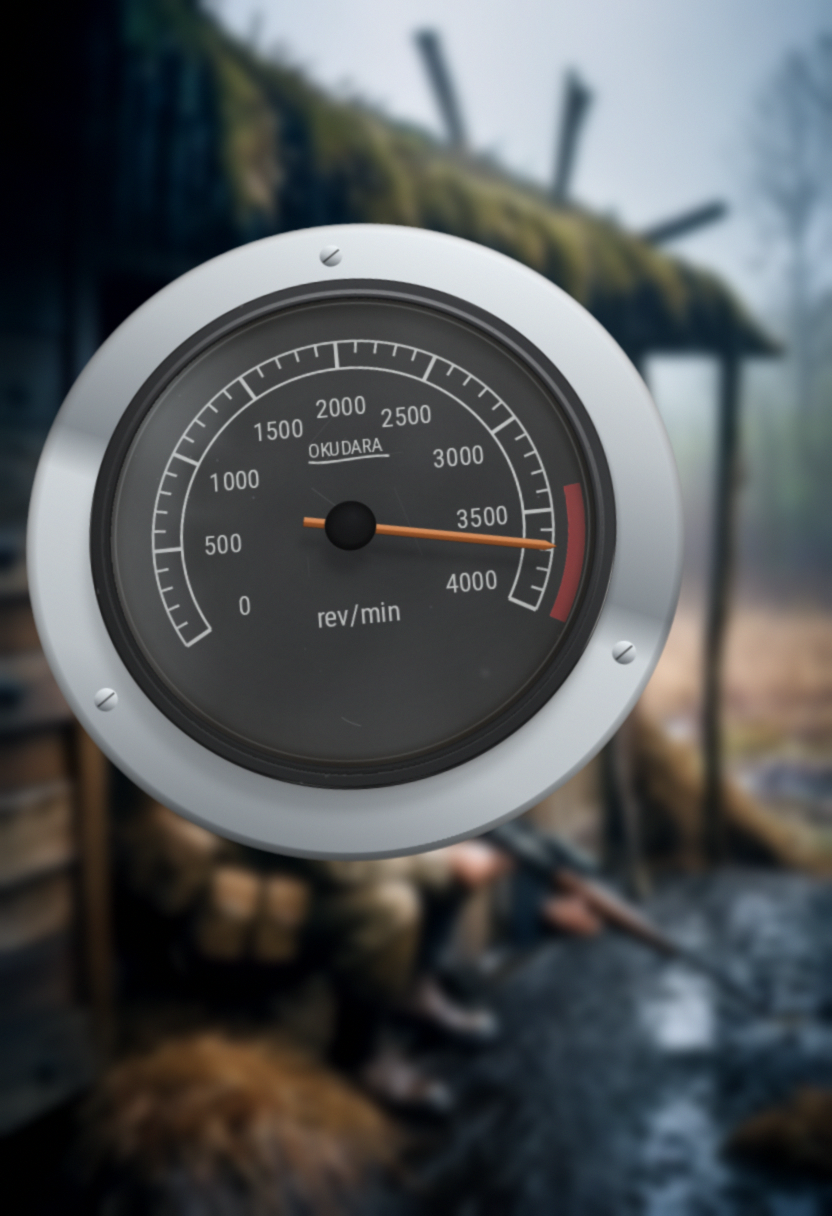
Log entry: rpm 3700
